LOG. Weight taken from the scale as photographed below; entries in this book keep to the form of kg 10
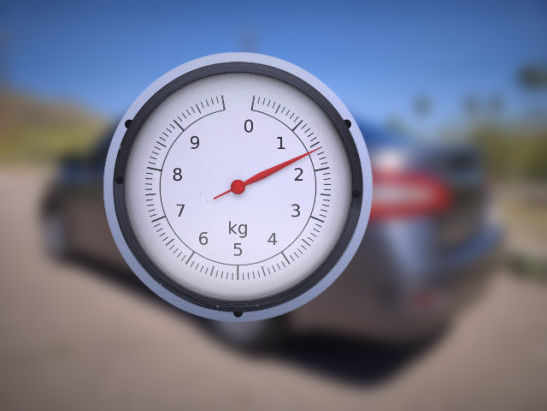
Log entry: kg 1.6
